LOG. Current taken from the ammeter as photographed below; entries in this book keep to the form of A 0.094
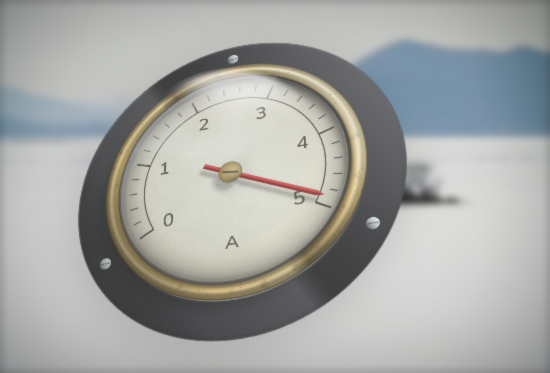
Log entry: A 4.9
